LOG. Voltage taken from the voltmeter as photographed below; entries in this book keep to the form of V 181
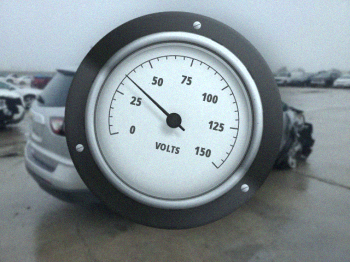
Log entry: V 35
